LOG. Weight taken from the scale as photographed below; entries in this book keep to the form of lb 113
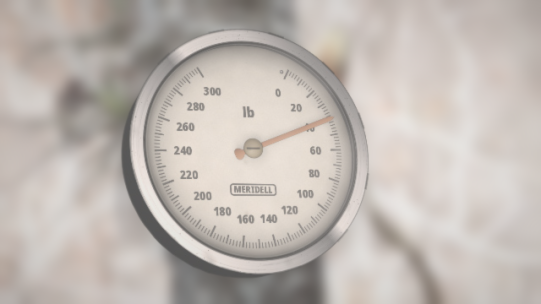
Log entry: lb 40
